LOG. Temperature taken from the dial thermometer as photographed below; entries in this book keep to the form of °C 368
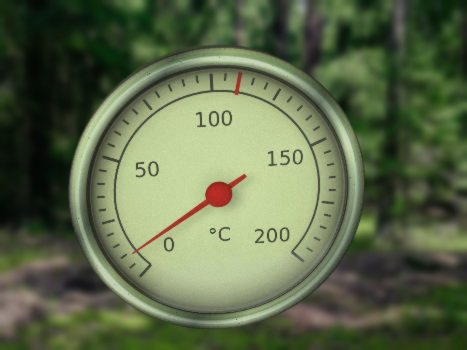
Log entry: °C 10
